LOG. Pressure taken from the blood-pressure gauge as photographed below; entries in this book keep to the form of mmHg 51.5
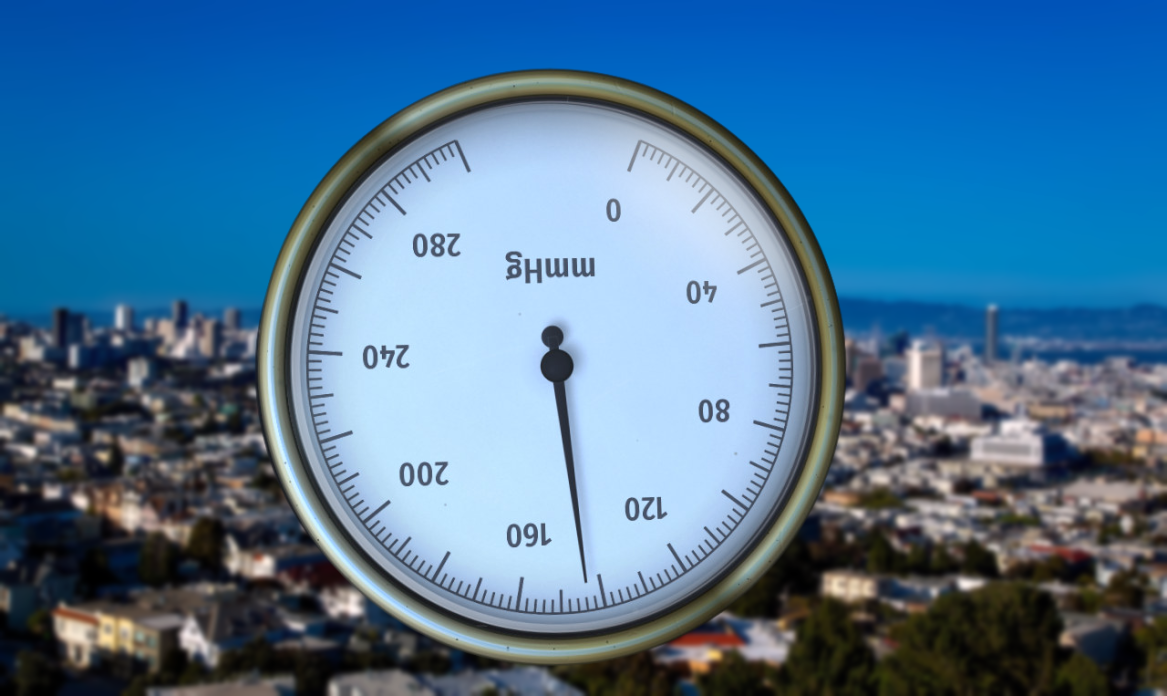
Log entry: mmHg 144
